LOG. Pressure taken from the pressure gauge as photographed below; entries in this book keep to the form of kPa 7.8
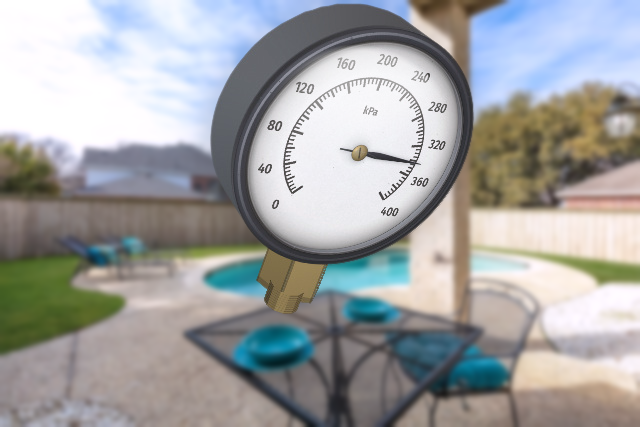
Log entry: kPa 340
